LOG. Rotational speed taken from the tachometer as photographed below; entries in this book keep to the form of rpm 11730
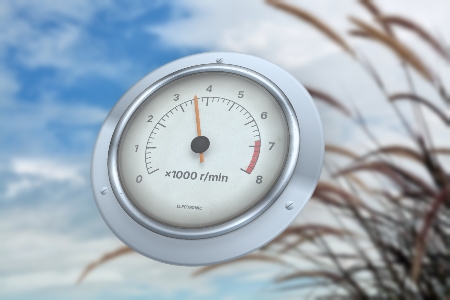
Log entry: rpm 3600
